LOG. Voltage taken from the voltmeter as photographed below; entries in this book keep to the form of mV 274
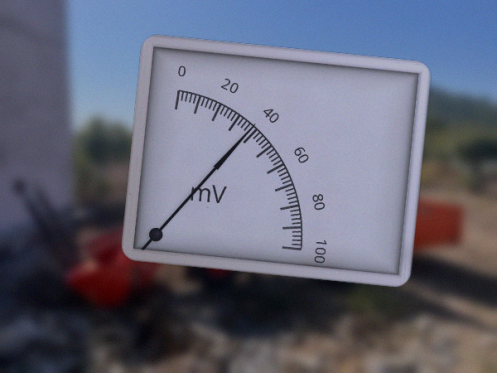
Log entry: mV 38
